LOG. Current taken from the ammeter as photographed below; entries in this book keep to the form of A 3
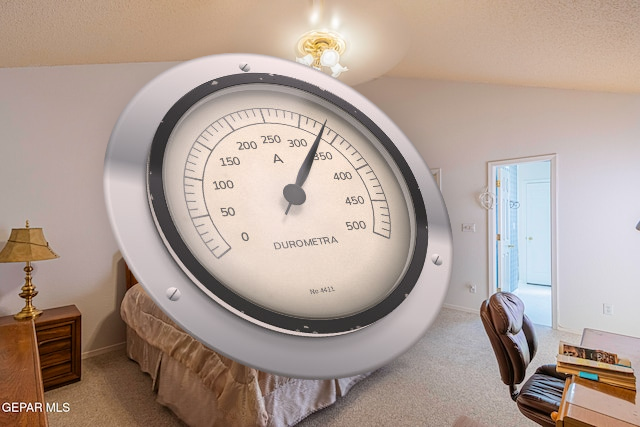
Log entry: A 330
